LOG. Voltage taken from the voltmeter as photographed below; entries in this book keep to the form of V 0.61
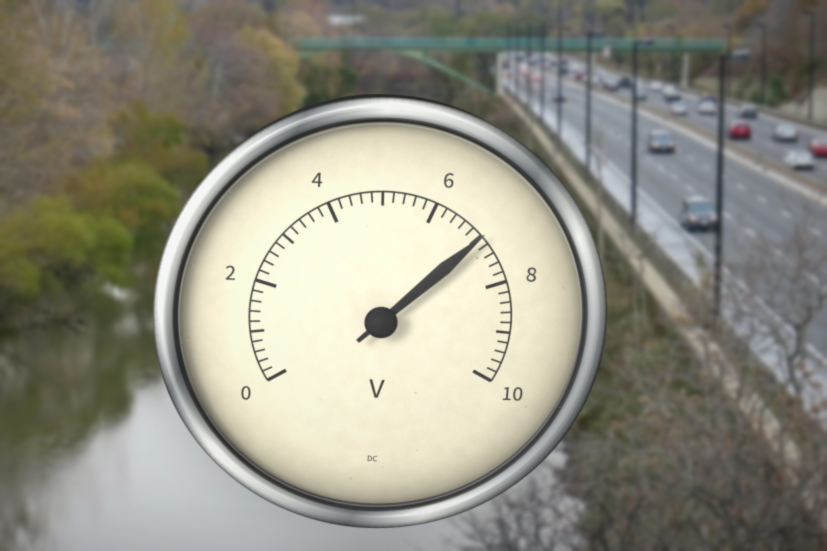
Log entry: V 7
